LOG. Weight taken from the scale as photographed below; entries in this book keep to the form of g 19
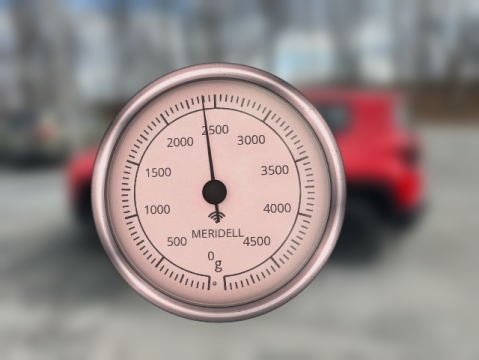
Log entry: g 2400
